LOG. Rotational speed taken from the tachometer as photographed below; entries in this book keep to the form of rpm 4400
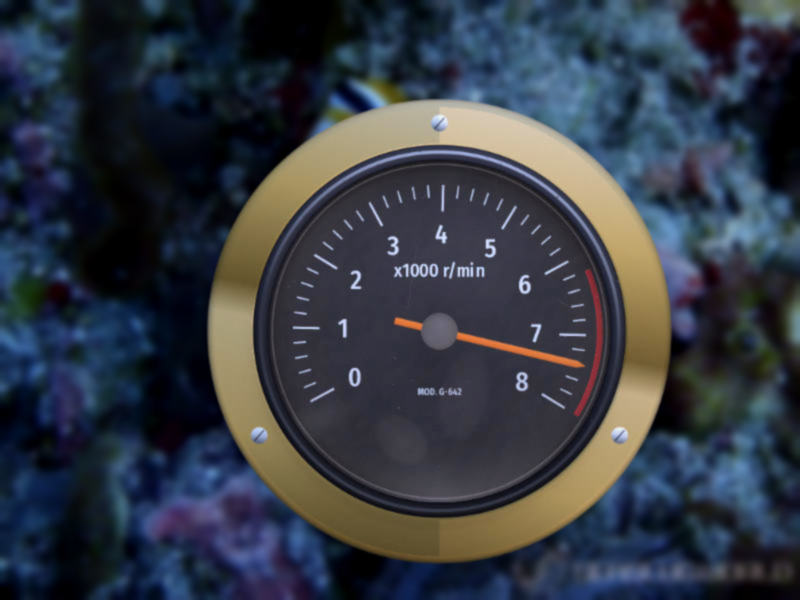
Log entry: rpm 7400
